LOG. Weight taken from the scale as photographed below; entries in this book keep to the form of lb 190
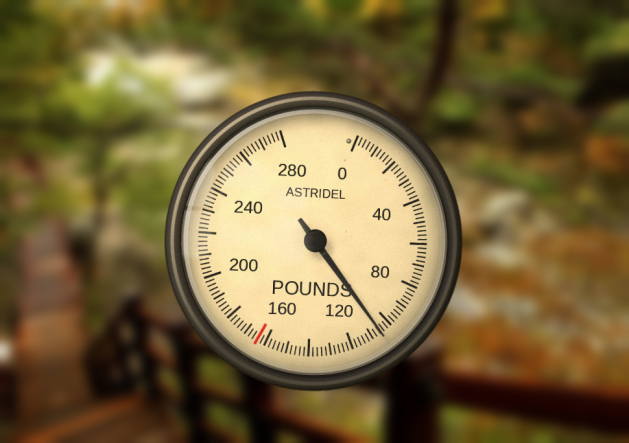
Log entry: lb 106
